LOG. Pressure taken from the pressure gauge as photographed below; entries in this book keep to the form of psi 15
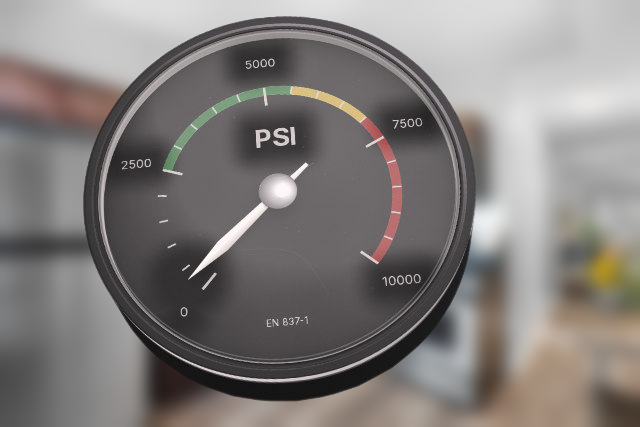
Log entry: psi 250
